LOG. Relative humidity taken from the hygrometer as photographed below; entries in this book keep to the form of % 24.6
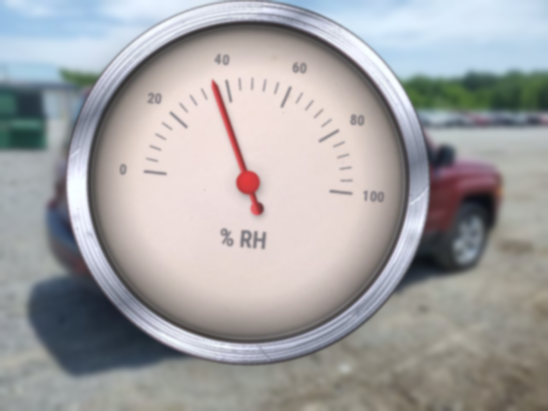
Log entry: % 36
